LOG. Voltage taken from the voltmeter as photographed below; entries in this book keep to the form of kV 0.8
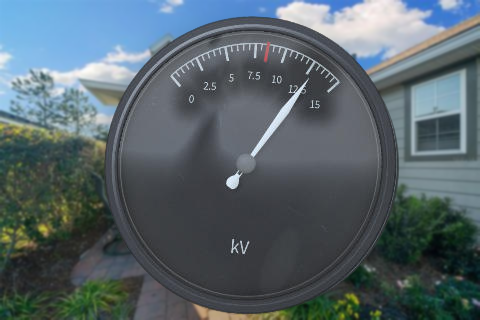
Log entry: kV 13
